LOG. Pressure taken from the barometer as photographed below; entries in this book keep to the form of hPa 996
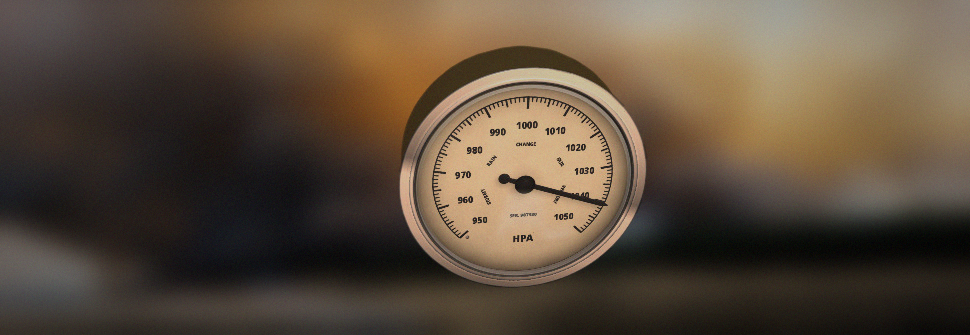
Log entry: hPa 1040
